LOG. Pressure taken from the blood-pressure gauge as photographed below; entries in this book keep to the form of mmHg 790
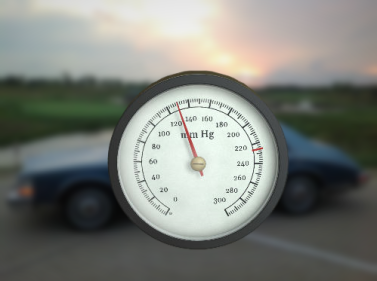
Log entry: mmHg 130
